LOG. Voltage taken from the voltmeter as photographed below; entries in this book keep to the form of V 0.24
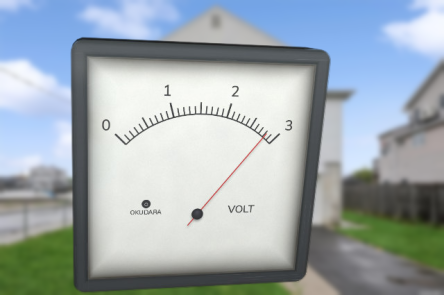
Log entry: V 2.8
